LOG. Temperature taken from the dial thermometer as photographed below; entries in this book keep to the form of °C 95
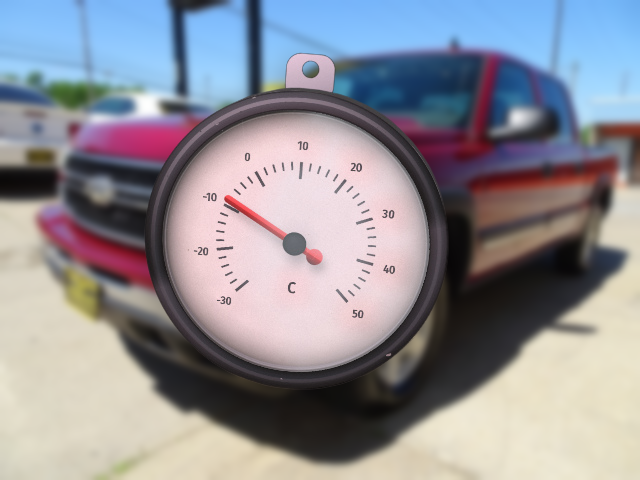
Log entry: °C -8
